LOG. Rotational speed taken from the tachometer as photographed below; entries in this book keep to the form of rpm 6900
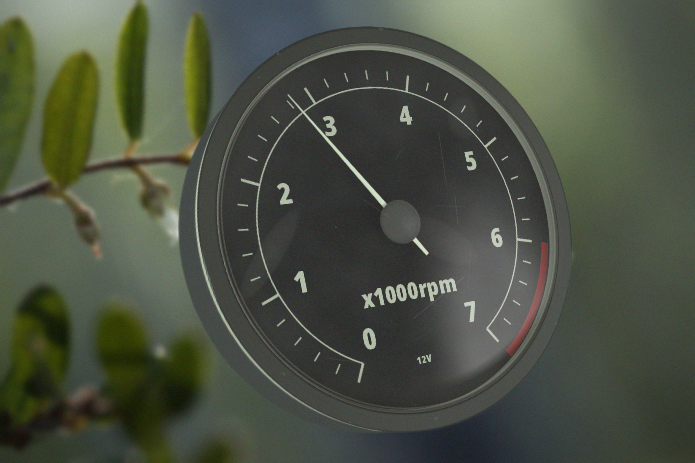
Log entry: rpm 2800
